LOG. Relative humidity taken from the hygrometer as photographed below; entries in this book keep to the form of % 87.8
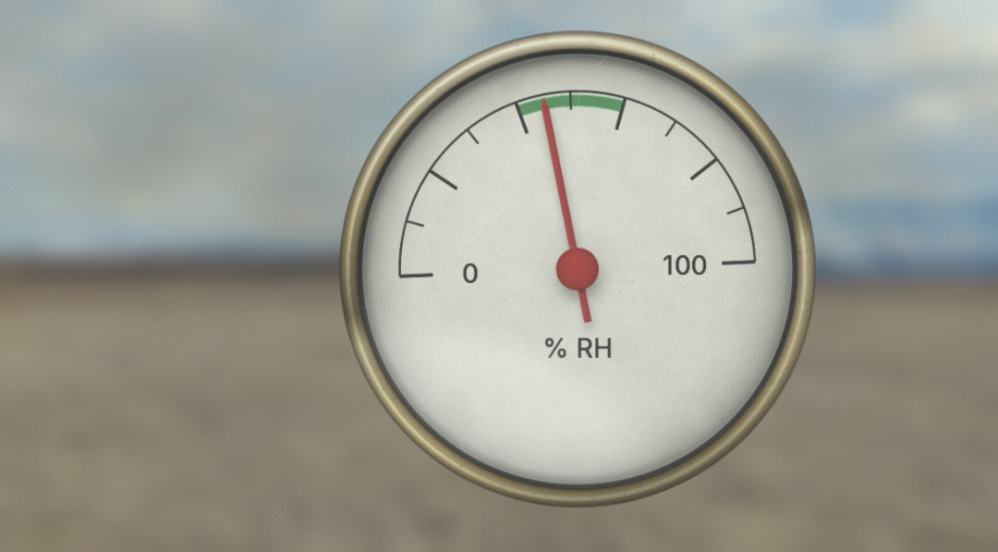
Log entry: % 45
